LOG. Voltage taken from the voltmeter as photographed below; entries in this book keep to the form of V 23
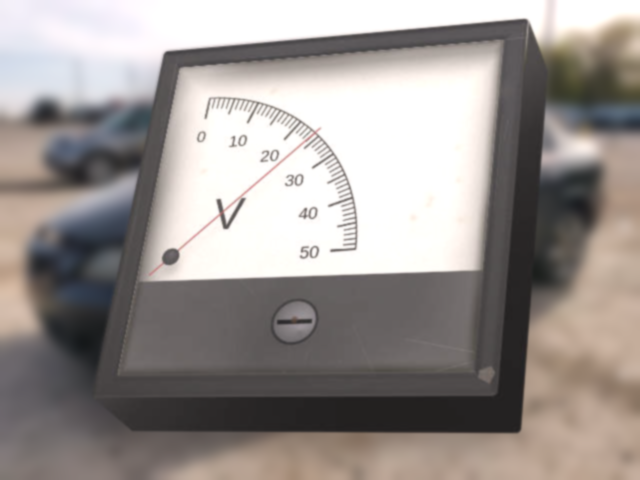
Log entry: V 25
